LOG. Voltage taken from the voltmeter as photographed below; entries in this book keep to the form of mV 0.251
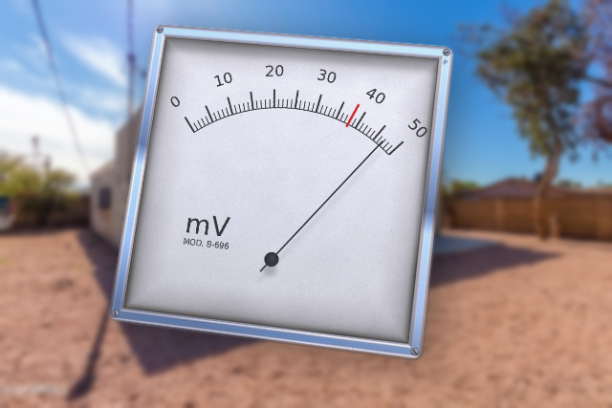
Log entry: mV 47
